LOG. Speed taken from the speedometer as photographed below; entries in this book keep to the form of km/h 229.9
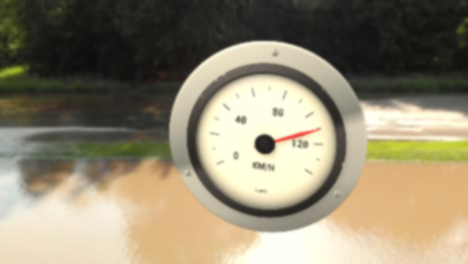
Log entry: km/h 110
